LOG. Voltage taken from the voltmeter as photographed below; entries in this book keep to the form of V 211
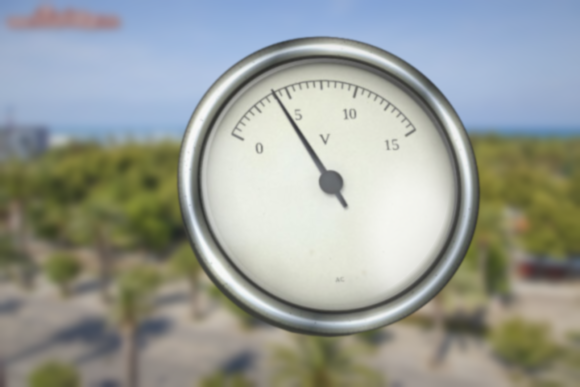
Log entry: V 4
